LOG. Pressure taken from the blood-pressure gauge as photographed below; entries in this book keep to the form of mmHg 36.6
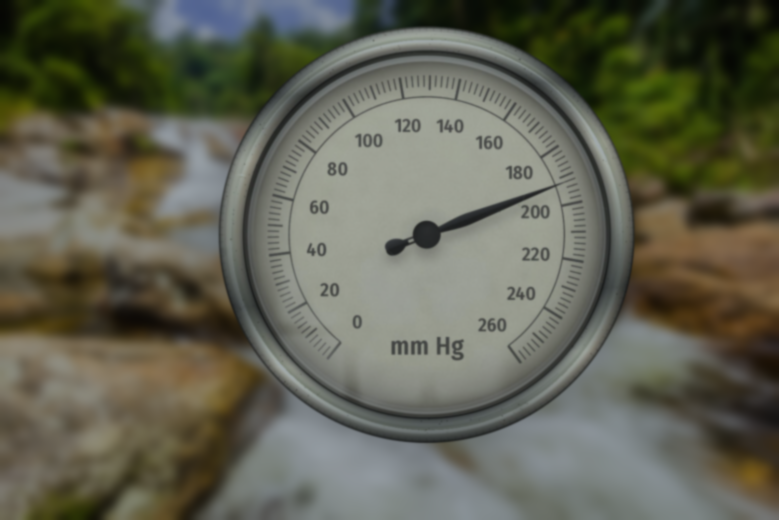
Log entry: mmHg 192
